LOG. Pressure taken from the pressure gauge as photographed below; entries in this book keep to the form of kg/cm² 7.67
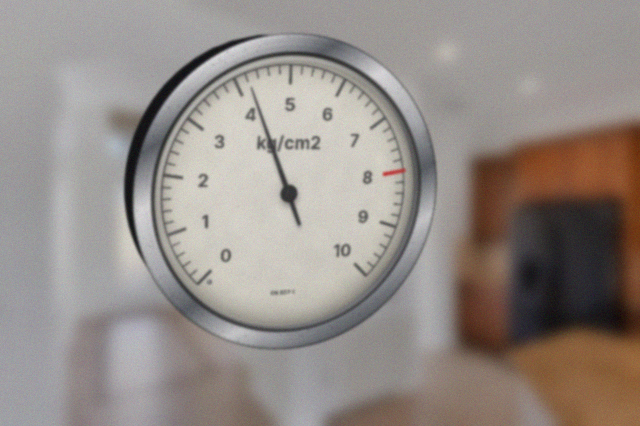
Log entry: kg/cm² 4.2
